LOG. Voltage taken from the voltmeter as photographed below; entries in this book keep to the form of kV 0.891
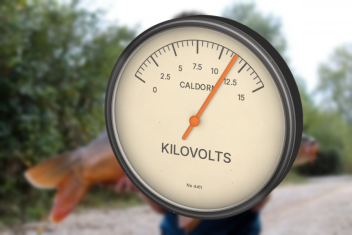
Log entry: kV 11.5
